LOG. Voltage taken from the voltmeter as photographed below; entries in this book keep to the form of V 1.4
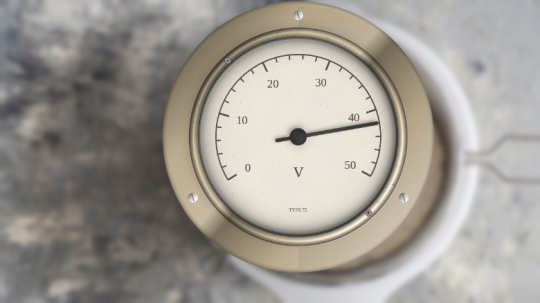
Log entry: V 42
